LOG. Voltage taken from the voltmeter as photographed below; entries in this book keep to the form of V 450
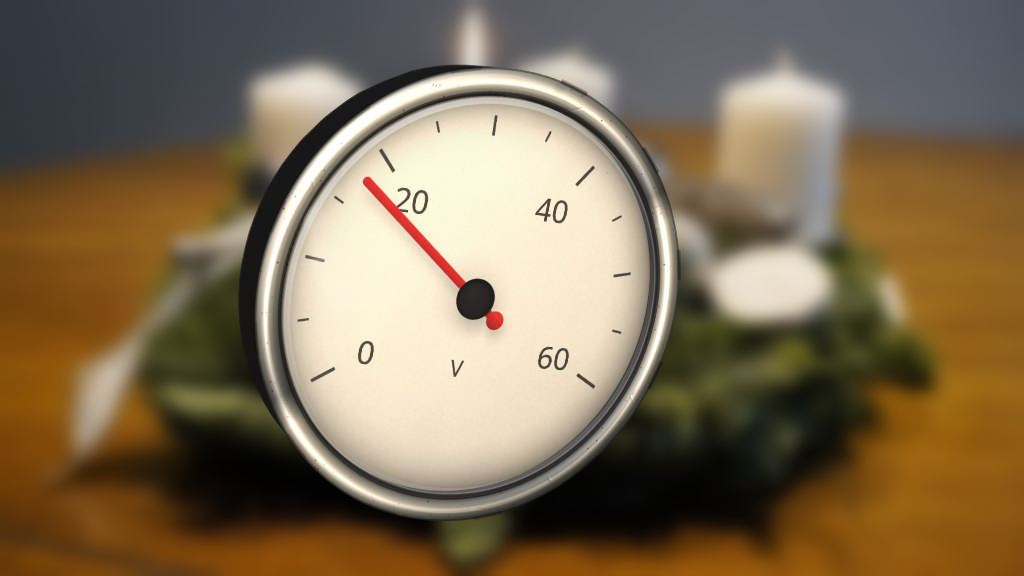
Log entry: V 17.5
